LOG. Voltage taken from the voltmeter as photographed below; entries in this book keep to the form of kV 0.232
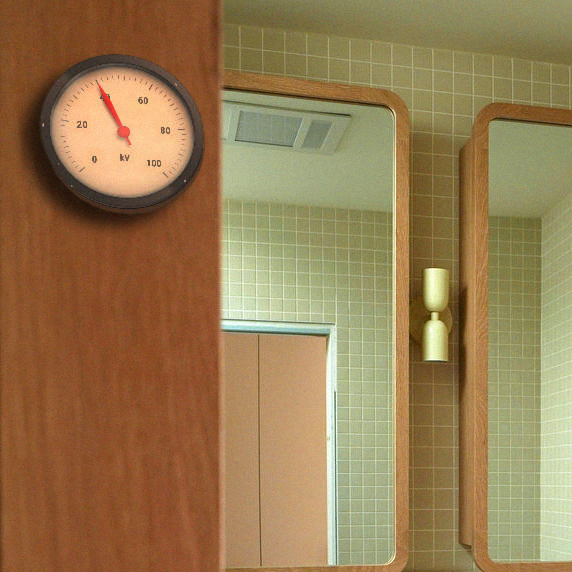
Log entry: kV 40
